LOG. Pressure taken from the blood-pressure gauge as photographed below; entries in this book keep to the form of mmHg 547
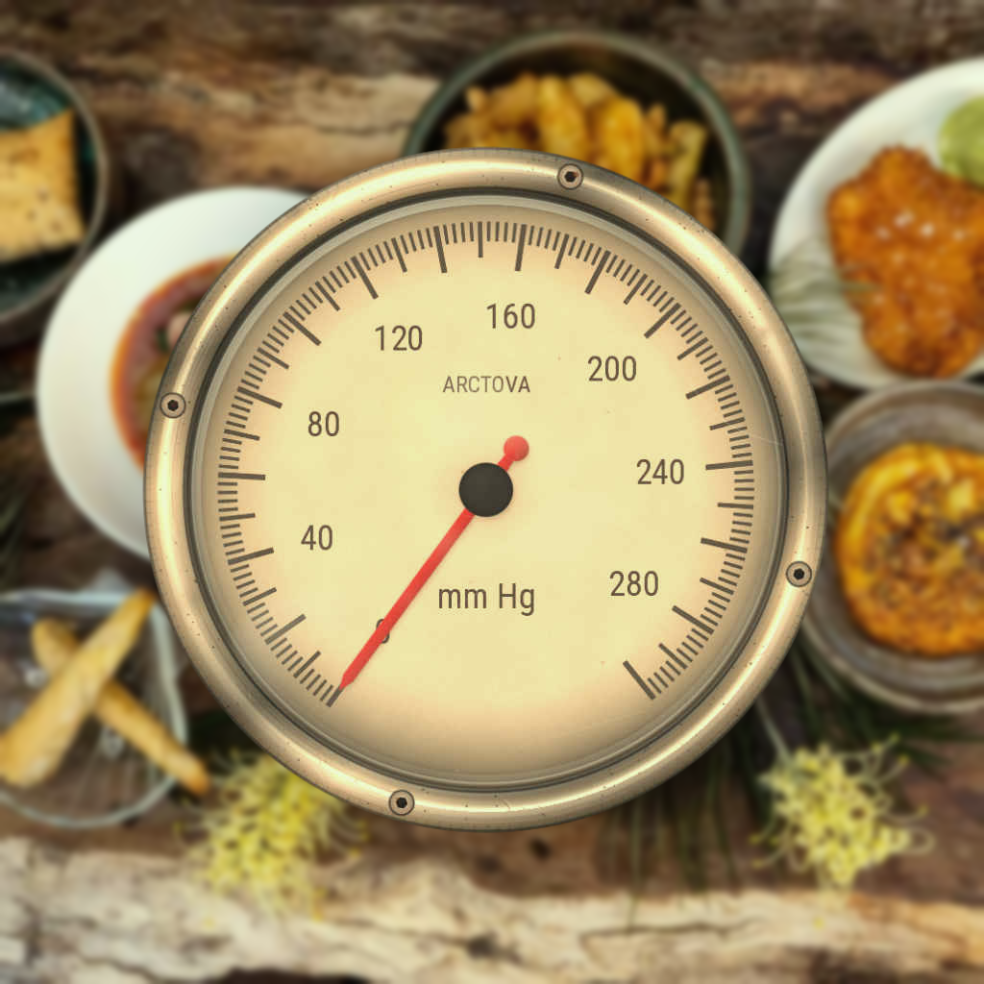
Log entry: mmHg 0
